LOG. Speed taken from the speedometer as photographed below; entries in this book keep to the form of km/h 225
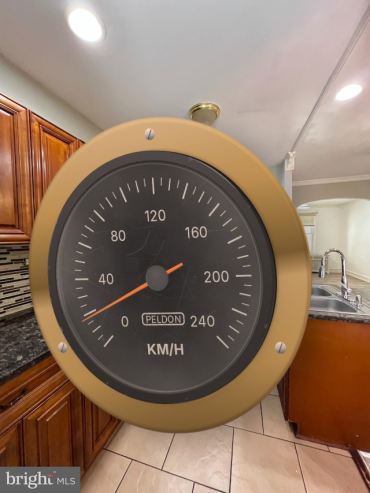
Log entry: km/h 17.5
